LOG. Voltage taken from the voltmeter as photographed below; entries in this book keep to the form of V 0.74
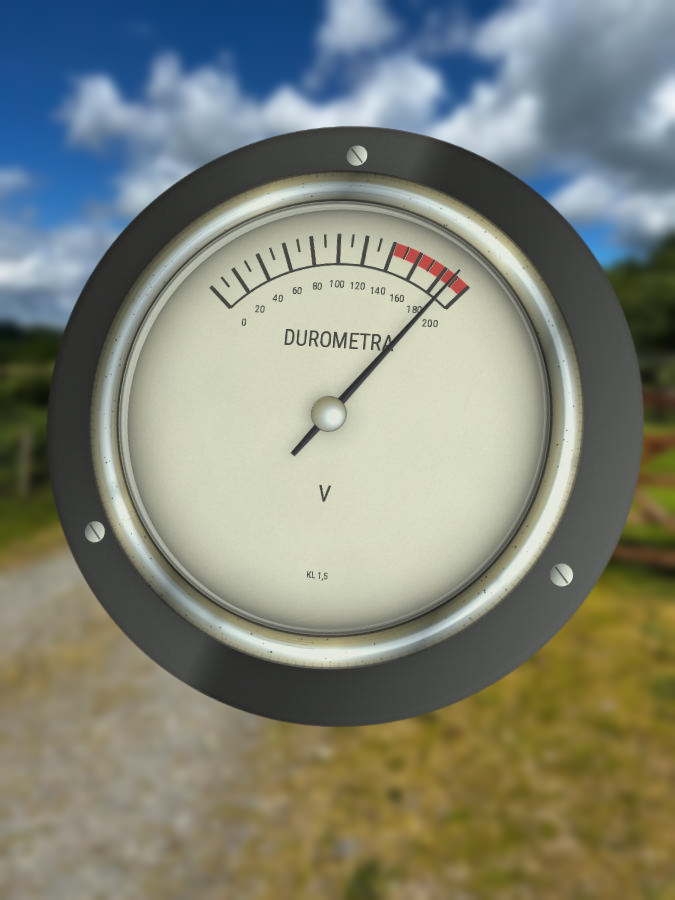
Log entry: V 190
